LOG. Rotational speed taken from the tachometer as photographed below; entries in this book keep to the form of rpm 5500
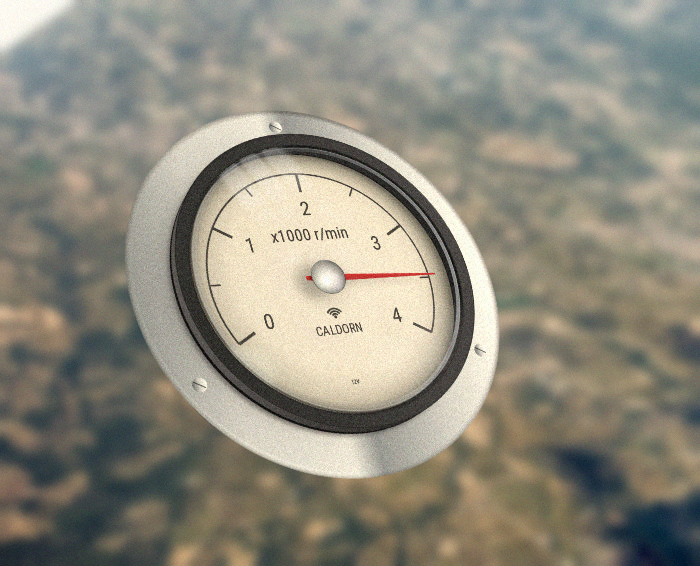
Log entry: rpm 3500
